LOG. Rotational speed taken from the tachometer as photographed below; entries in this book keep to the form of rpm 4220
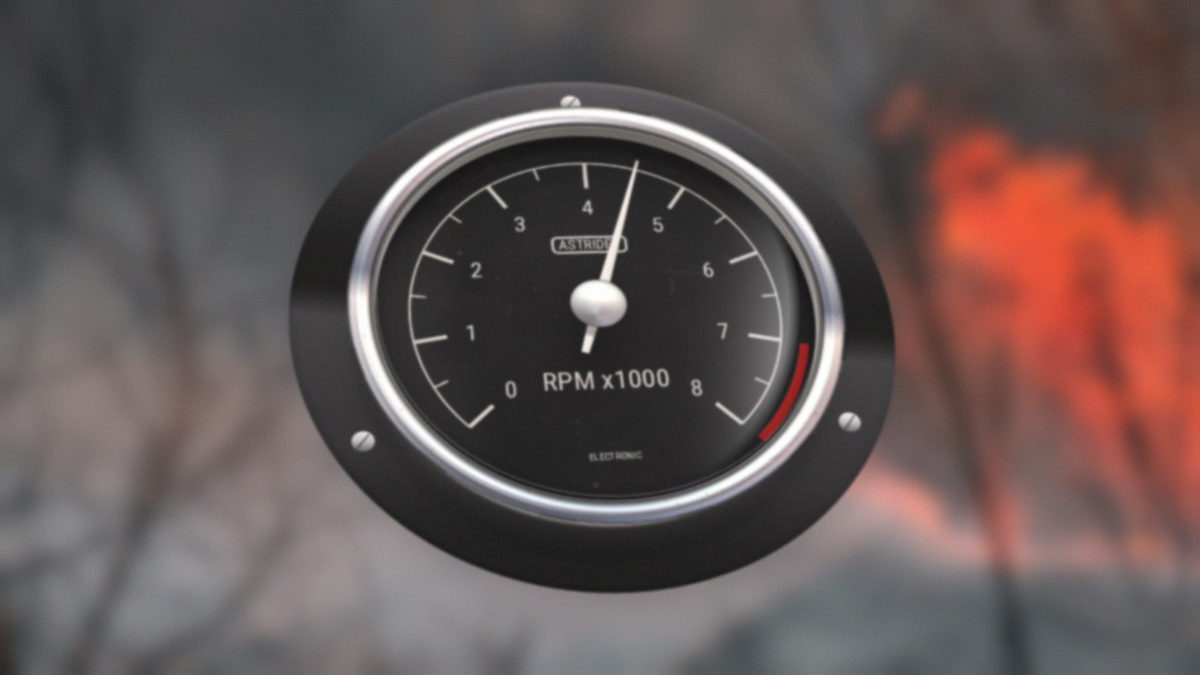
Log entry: rpm 4500
